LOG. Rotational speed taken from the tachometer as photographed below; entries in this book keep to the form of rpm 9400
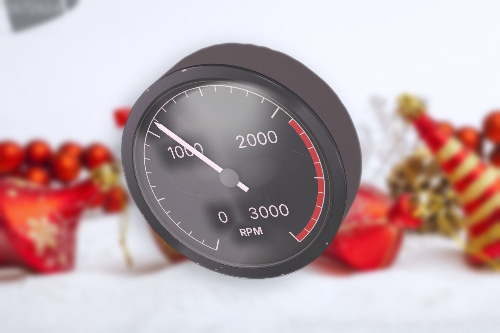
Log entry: rpm 1100
